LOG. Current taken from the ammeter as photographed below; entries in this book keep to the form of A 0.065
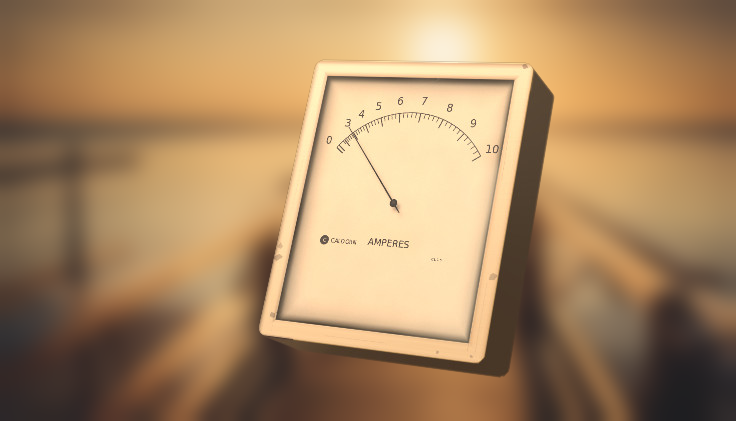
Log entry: A 3
